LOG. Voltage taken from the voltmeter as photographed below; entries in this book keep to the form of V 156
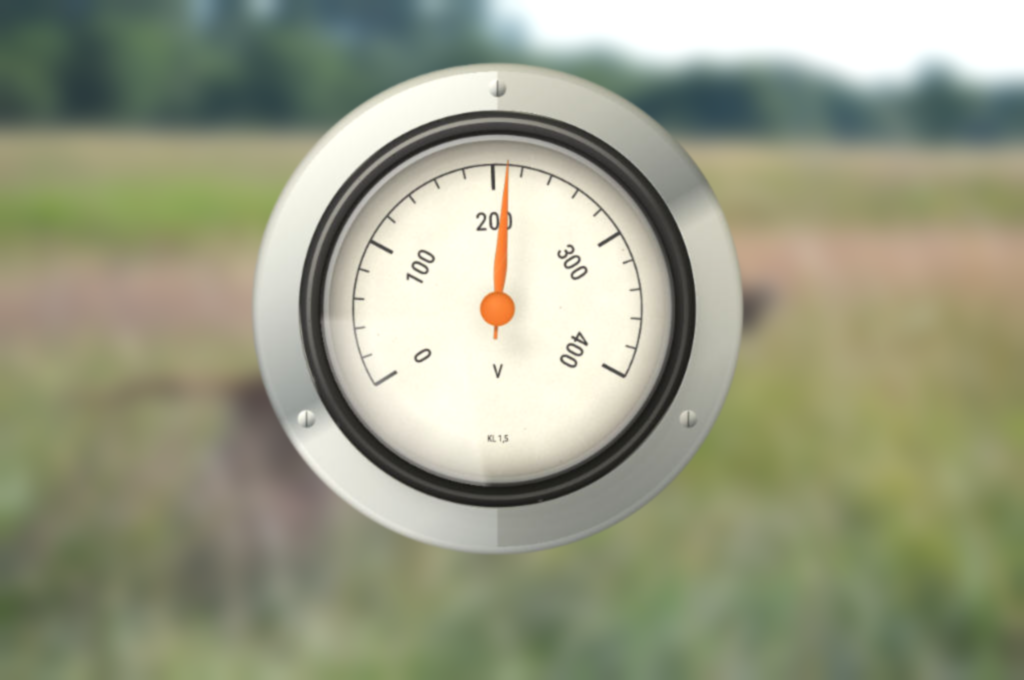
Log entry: V 210
